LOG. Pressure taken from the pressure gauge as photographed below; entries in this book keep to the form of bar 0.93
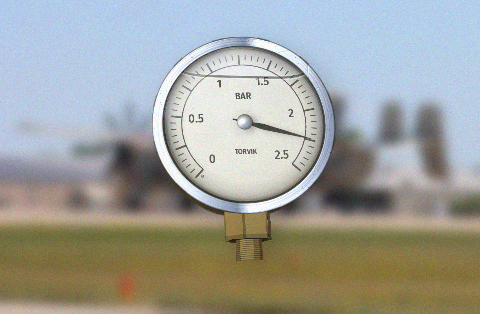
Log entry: bar 2.25
